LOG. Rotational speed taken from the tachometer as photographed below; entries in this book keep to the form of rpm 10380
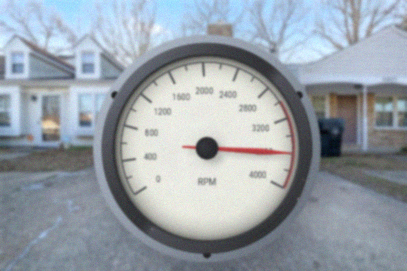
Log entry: rpm 3600
